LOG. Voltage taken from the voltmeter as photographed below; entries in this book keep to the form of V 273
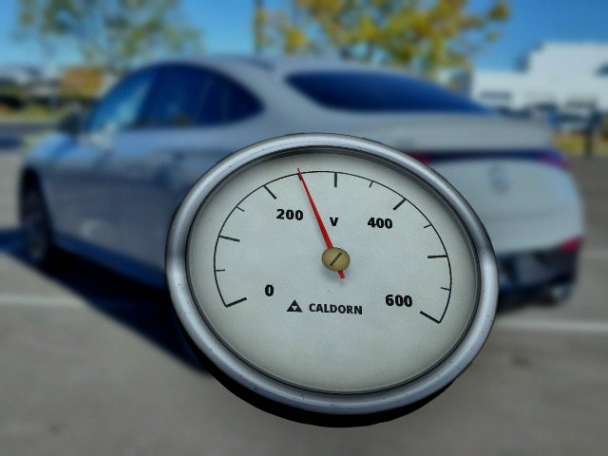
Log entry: V 250
